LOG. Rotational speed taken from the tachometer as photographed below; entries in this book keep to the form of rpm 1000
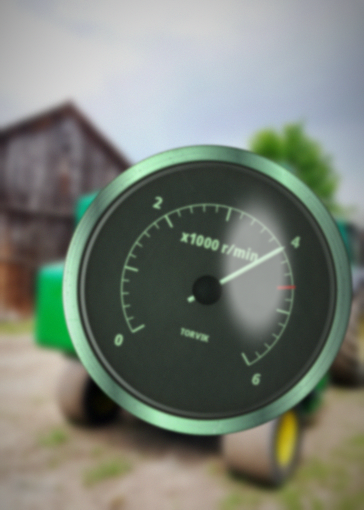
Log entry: rpm 4000
